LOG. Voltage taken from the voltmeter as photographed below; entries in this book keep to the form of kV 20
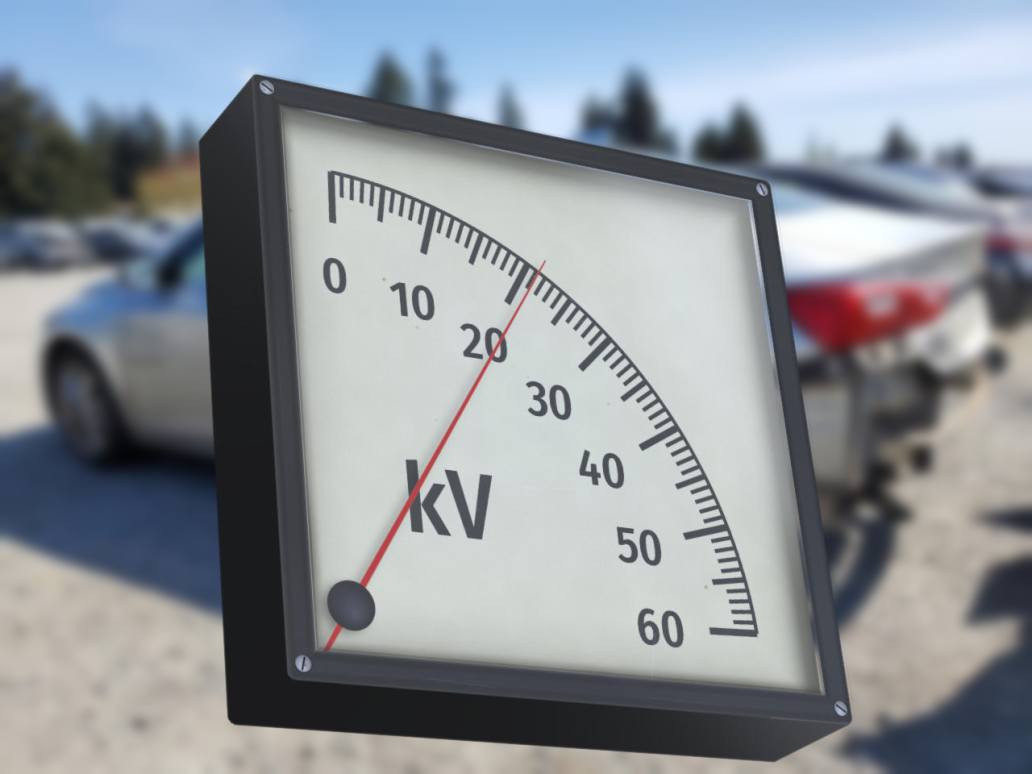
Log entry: kV 21
